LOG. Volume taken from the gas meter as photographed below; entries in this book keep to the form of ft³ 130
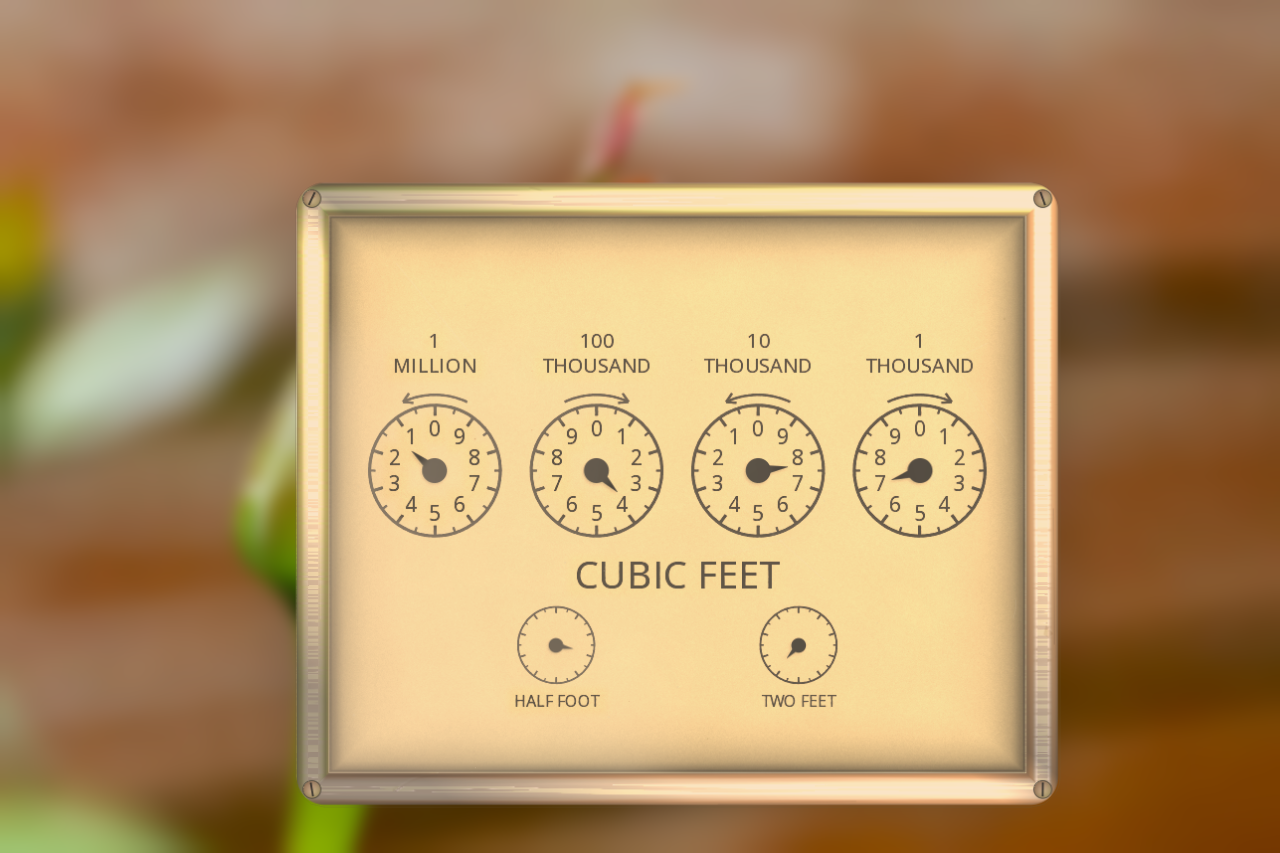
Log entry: ft³ 137700
